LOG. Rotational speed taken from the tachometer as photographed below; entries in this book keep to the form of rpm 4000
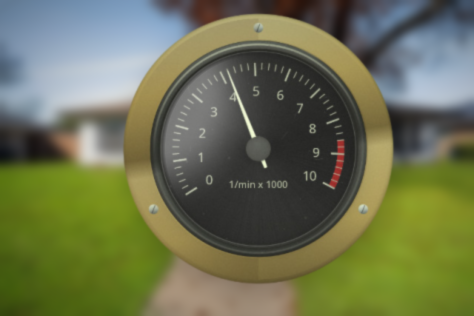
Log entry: rpm 4200
